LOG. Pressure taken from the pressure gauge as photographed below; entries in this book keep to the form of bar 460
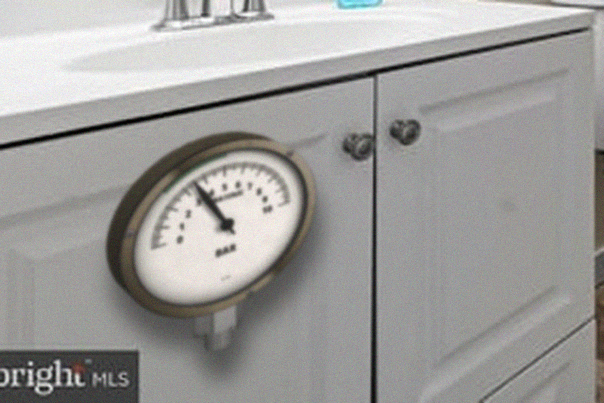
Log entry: bar 3.5
